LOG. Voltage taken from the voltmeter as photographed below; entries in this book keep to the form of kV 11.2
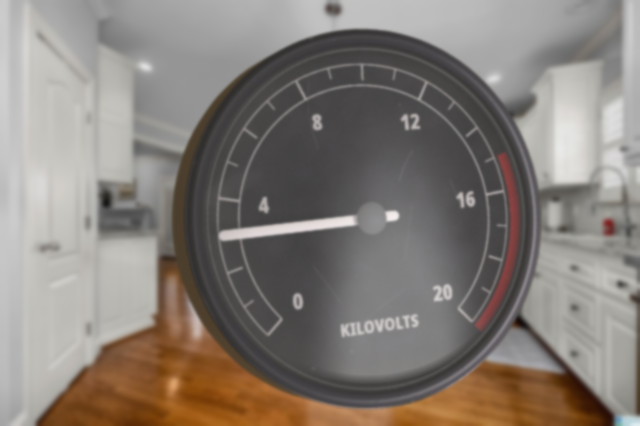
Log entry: kV 3
